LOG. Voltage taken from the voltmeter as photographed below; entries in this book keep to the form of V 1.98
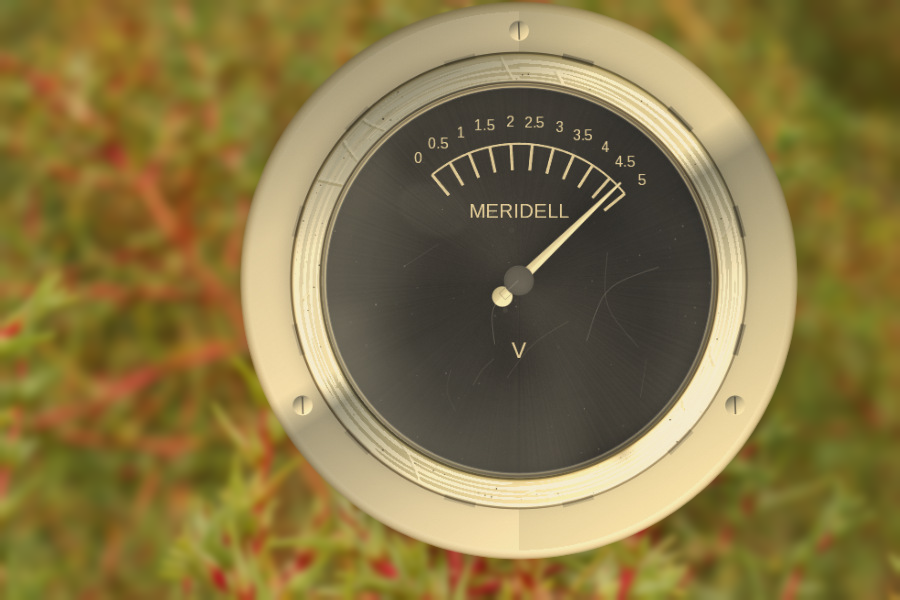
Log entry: V 4.75
